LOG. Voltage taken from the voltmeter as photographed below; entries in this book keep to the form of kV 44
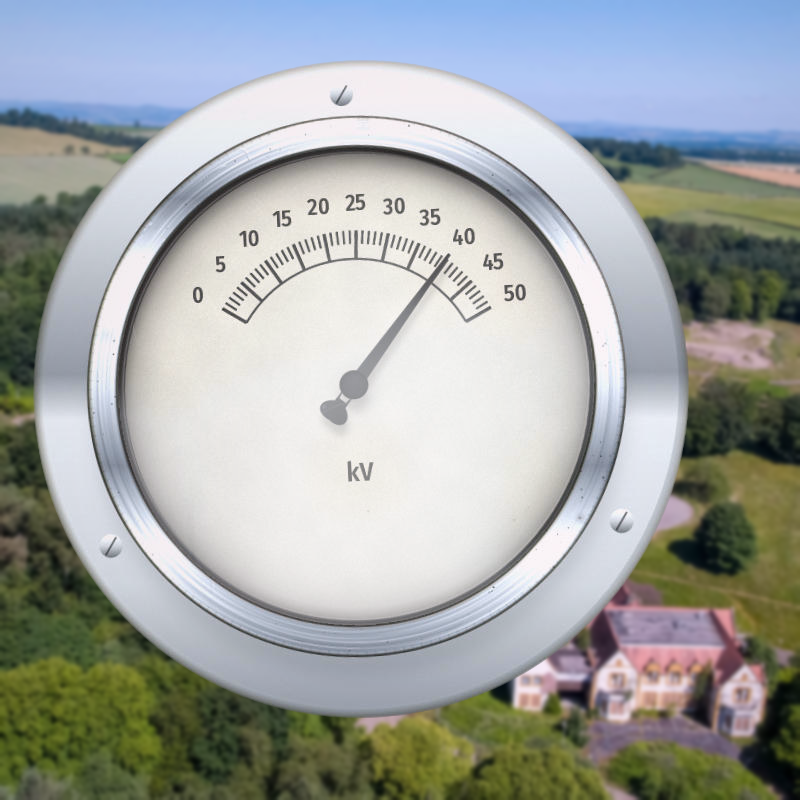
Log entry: kV 40
